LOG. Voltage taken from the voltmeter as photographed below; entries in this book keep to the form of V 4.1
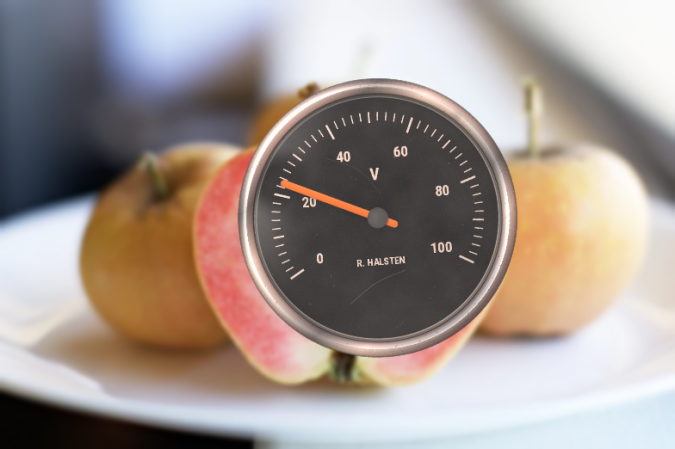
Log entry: V 23
